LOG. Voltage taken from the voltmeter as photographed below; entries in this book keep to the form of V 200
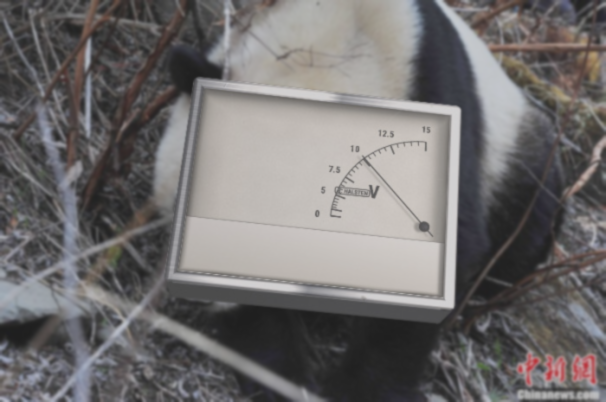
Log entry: V 10
